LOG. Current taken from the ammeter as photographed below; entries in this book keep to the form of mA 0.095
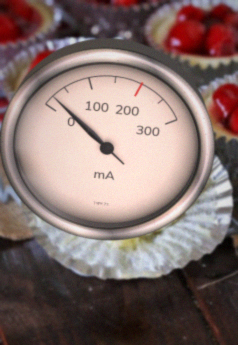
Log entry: mA 25
